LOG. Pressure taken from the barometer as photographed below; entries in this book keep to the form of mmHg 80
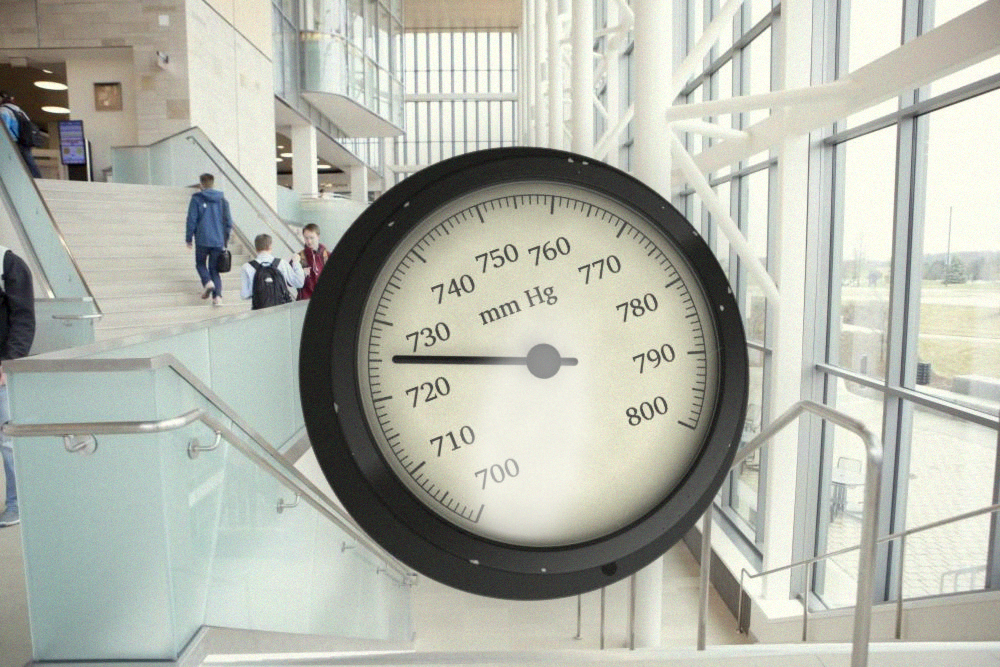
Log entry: mmHg 725
